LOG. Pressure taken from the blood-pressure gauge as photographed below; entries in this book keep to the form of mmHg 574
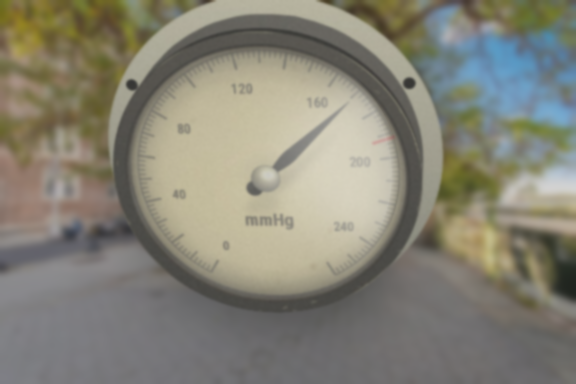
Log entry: mmHg 170
